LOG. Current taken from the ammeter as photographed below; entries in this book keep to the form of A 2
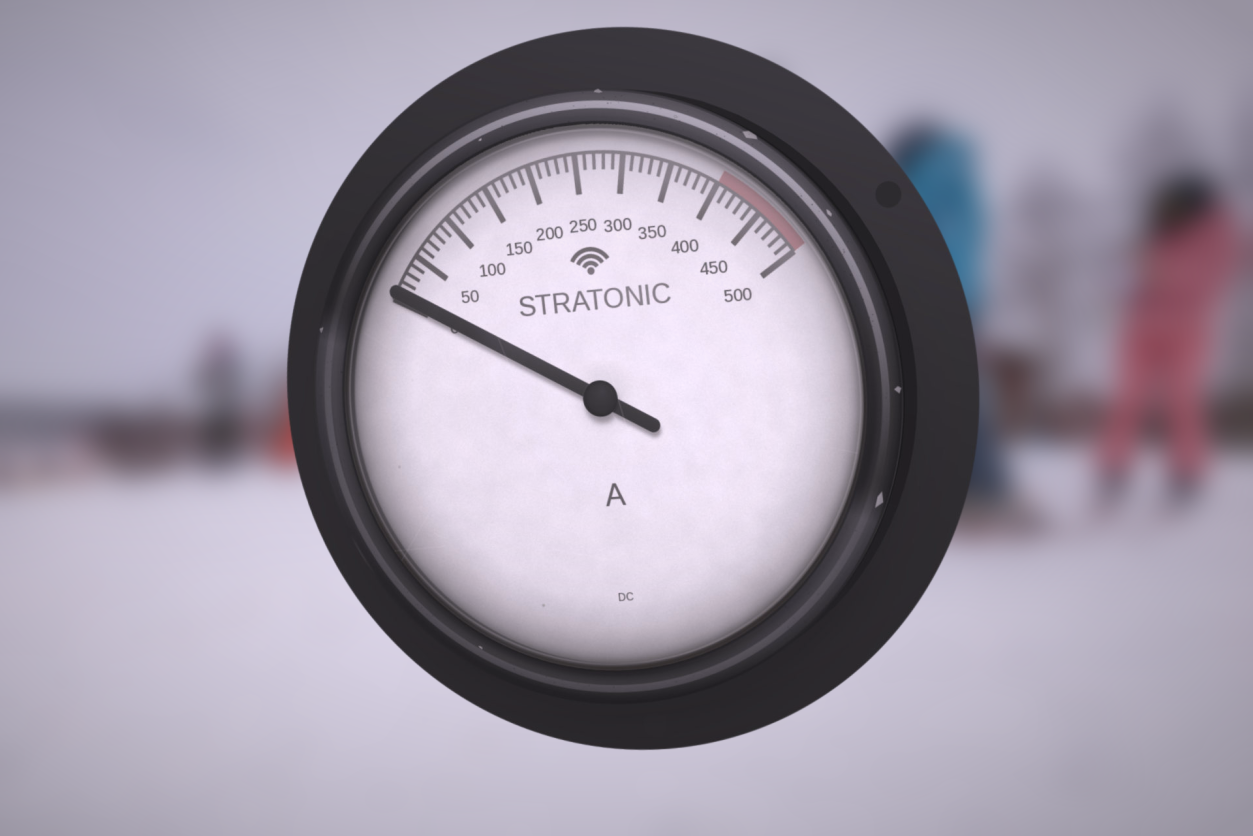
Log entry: A 10
